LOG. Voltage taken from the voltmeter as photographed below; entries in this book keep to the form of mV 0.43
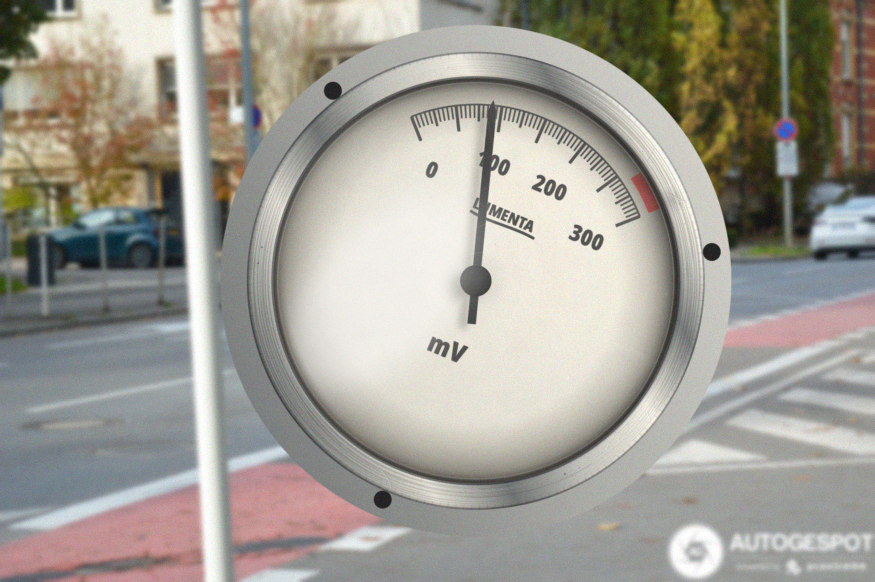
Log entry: mV 90
